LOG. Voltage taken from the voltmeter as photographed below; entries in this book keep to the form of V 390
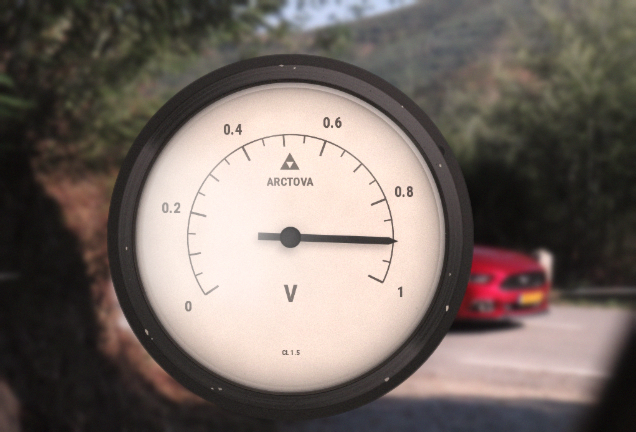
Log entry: V 0.9
